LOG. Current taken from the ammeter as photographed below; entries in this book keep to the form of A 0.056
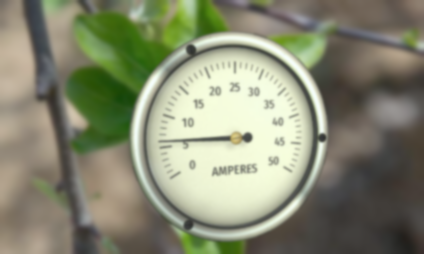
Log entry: A 6
